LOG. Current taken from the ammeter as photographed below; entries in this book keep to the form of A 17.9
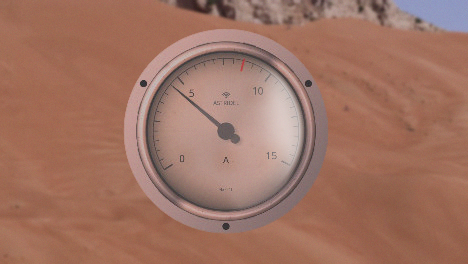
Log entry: A 4.5
